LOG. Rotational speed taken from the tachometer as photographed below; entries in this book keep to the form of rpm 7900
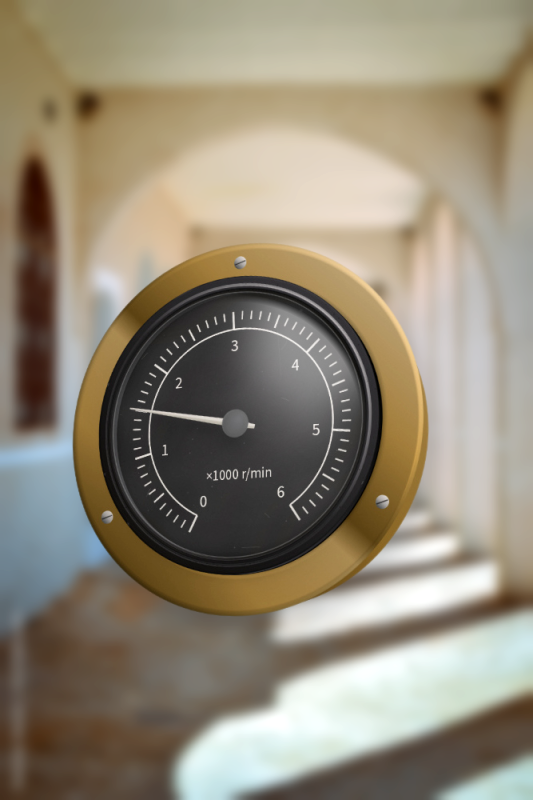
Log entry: rpm 1500
